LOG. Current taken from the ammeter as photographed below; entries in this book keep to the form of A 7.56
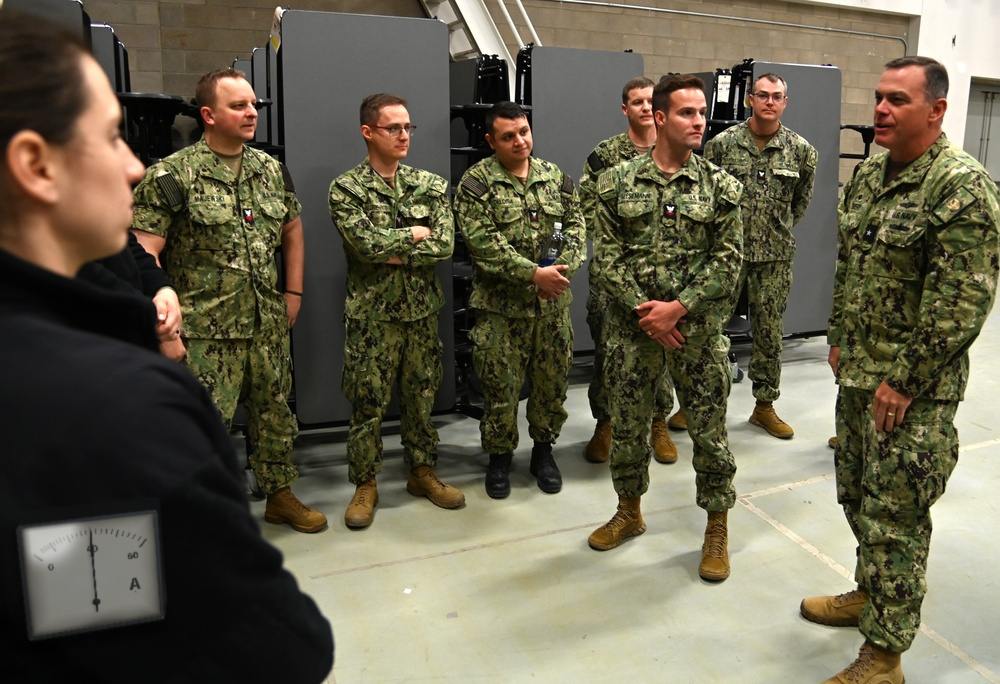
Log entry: A 40
